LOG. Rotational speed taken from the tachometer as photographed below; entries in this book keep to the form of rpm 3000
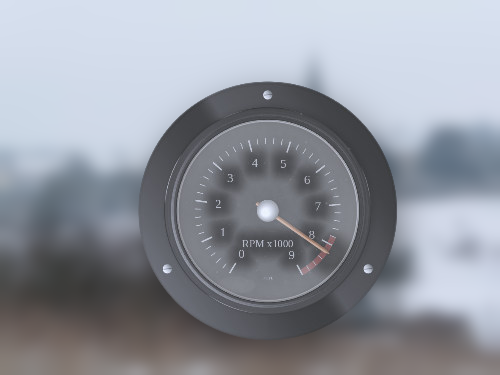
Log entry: rpm 8200
